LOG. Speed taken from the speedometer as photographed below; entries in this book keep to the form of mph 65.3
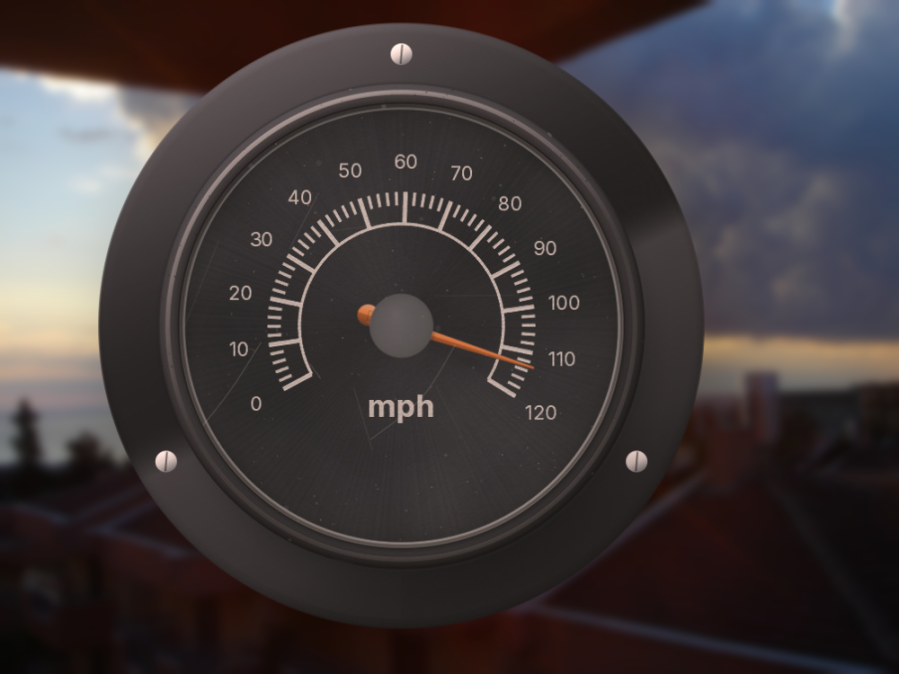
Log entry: mph 113
